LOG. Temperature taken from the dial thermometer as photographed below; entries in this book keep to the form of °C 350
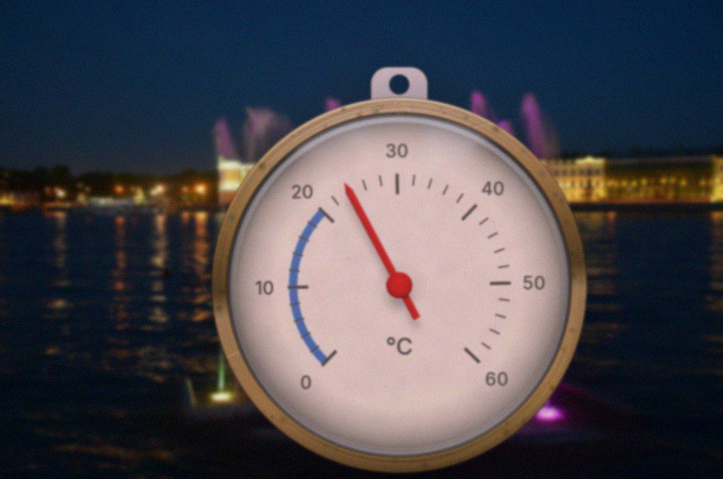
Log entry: °C 24
